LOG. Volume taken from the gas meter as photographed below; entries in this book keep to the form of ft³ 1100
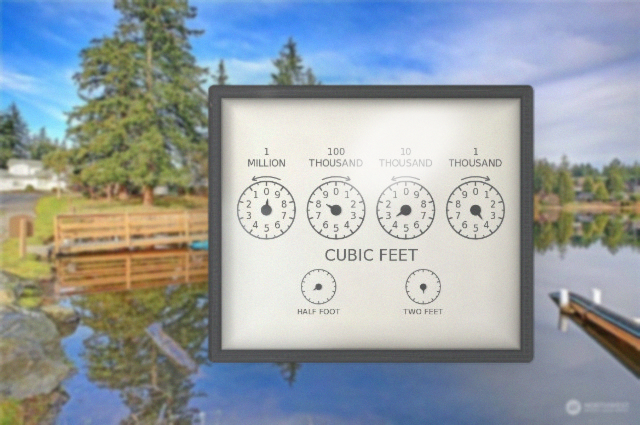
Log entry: ft³ 983400
